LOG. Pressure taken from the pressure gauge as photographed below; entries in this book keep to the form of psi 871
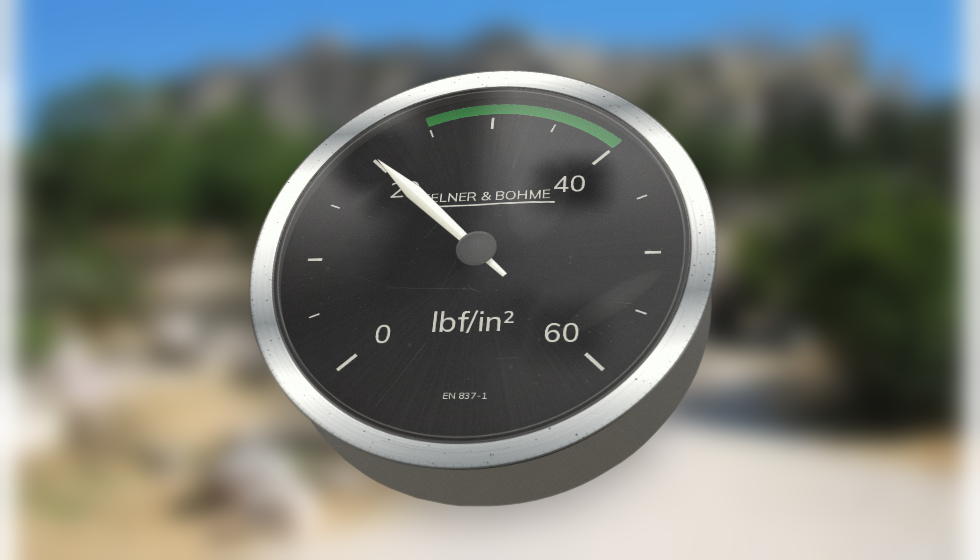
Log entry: psi 20
